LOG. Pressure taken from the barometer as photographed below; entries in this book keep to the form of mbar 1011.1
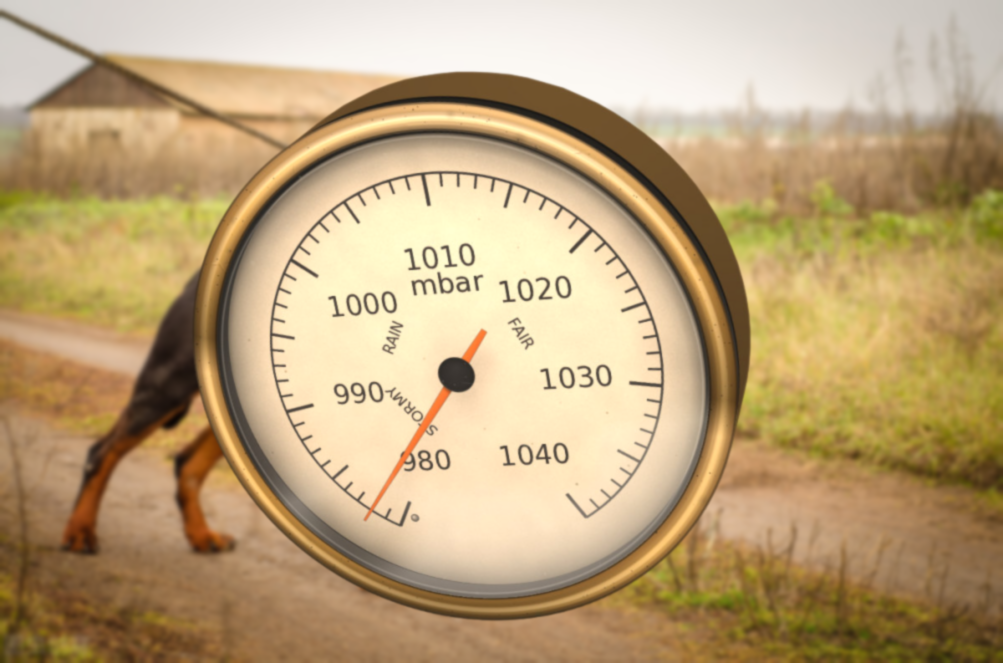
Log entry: mbar 982
